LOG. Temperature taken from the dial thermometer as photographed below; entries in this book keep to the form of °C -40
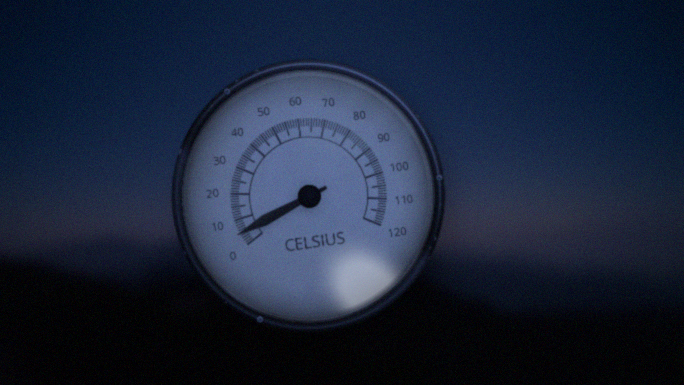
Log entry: °C 5
